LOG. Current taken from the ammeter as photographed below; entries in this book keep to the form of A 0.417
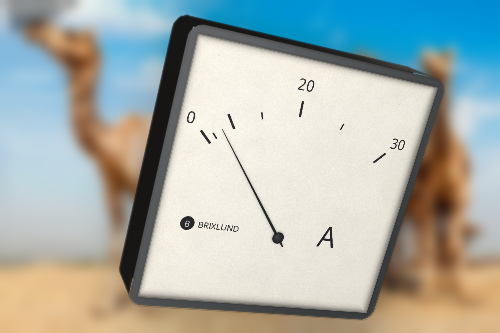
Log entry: A 7.5
